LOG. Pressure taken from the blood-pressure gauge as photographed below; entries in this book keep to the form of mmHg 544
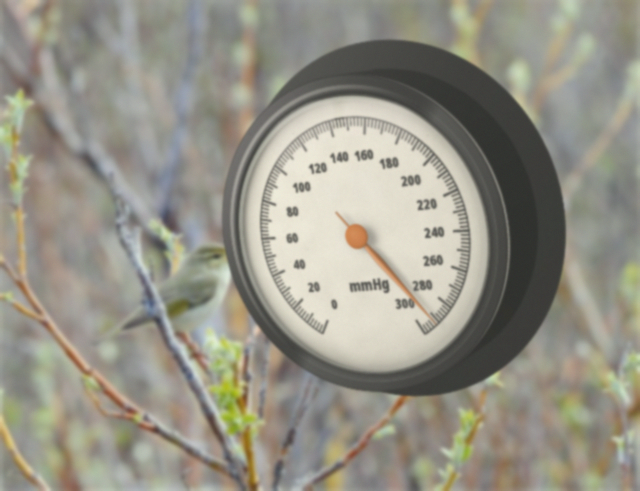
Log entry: mmHg 290
